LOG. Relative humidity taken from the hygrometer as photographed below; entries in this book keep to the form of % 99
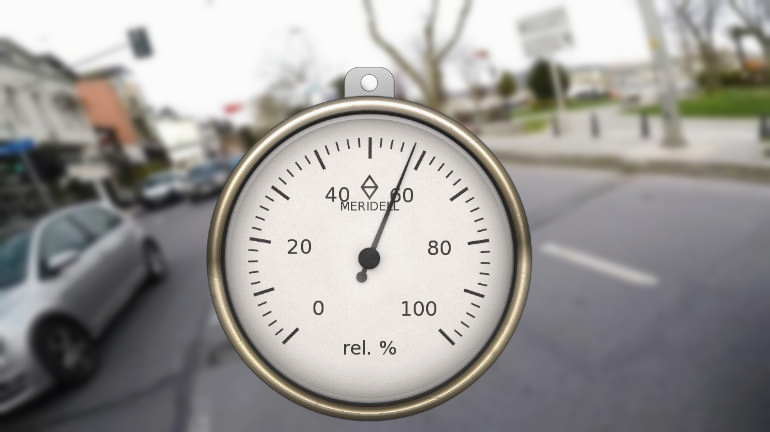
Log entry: % 58
